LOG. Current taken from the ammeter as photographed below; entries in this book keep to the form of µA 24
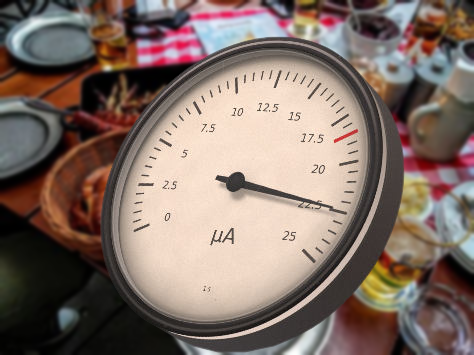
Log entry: µA 22.5
